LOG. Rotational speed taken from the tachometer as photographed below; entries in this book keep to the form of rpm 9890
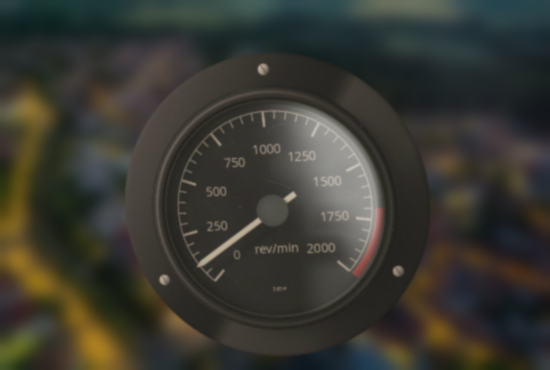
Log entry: rpm 100
